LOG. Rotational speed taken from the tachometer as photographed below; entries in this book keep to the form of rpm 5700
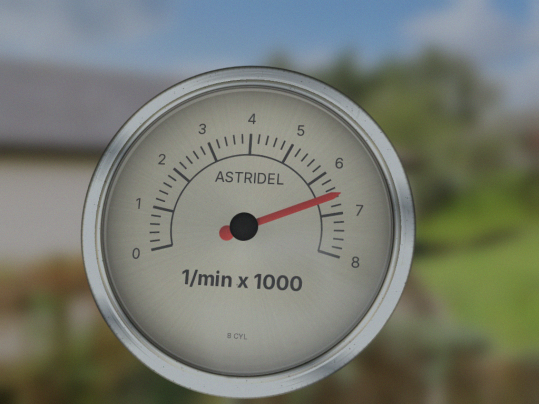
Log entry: rpm 6600
